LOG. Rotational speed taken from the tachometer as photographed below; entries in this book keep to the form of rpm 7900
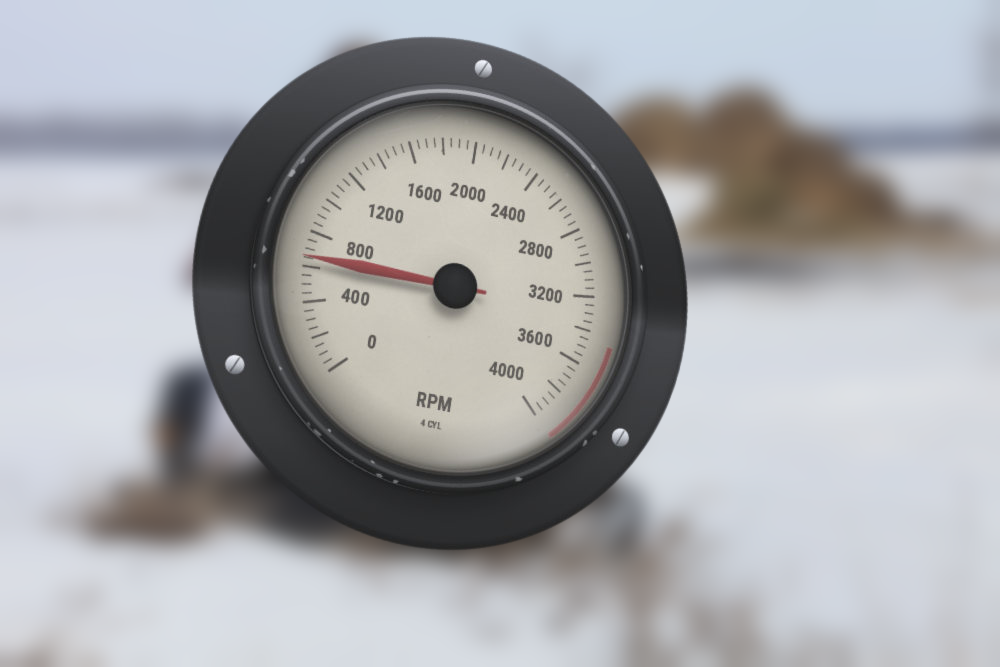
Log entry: rpm 650
